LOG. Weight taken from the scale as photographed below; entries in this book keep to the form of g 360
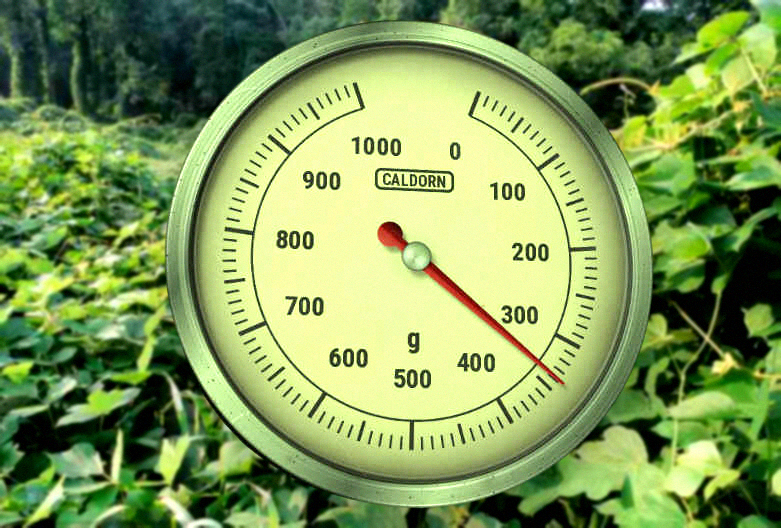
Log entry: g 340
